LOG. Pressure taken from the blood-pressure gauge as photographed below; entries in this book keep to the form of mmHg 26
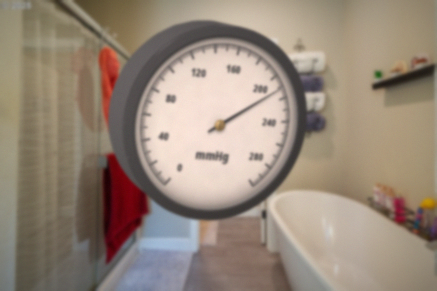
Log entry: mmHg 210
